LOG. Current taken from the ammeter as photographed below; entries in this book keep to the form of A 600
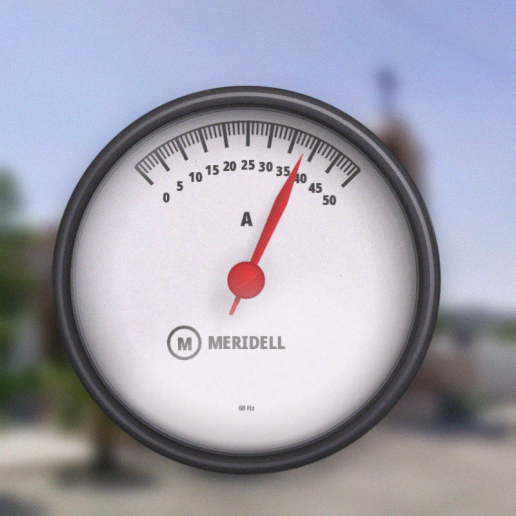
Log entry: A 38
